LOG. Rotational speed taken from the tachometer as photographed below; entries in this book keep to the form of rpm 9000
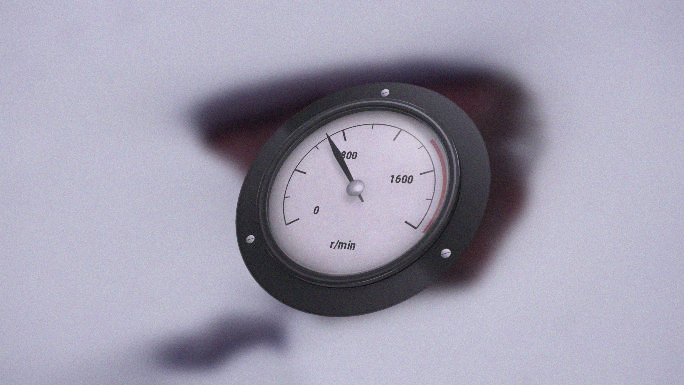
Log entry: rpm 700
